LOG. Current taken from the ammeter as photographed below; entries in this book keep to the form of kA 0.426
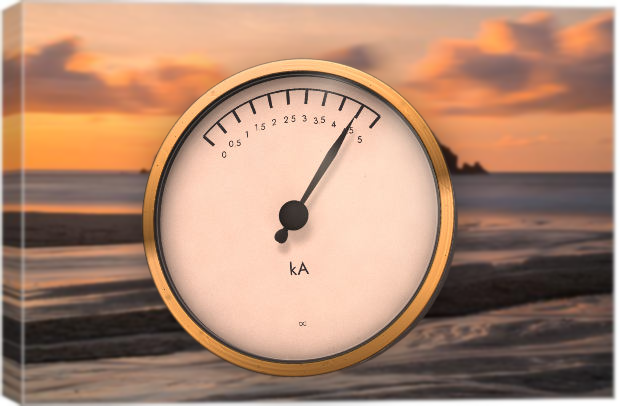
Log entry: kA 4.5
